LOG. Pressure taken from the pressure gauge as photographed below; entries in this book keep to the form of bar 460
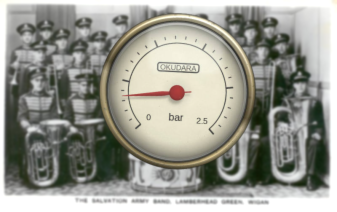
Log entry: bar 0.35
